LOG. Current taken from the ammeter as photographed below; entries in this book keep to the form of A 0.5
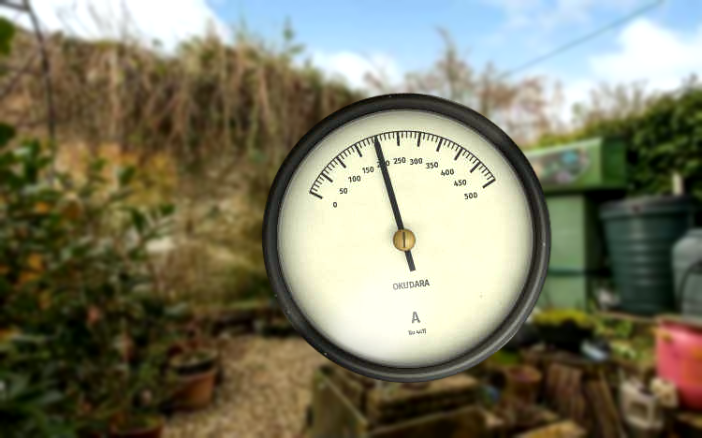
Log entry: A 200
